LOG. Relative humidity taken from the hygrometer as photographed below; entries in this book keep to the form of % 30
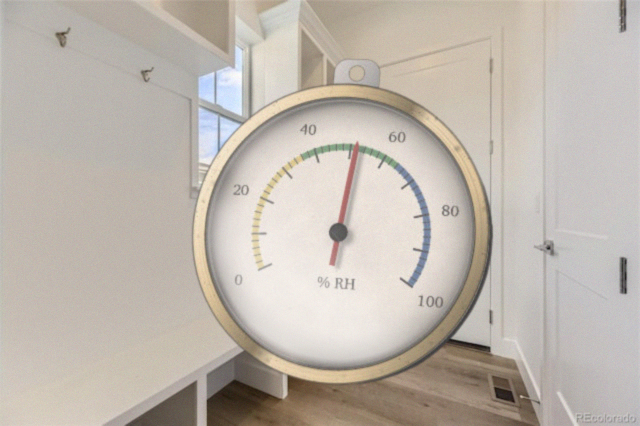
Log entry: % 52
